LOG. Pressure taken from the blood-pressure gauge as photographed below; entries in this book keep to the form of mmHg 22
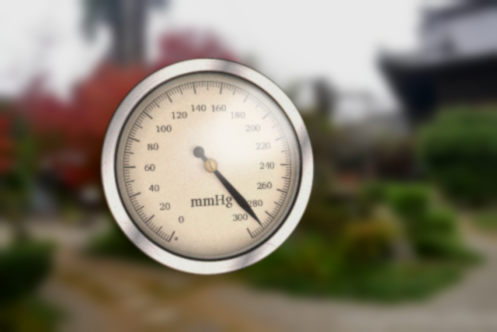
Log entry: mmHg 290
